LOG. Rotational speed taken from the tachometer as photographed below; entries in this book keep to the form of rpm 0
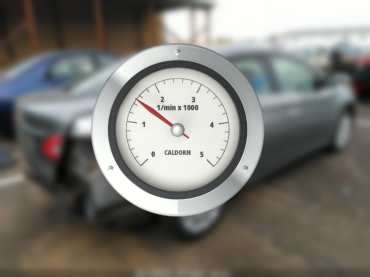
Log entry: rpm 1500
